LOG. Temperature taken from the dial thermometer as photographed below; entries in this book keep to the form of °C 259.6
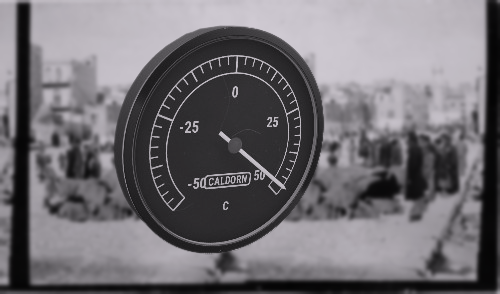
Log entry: °C 47.5
